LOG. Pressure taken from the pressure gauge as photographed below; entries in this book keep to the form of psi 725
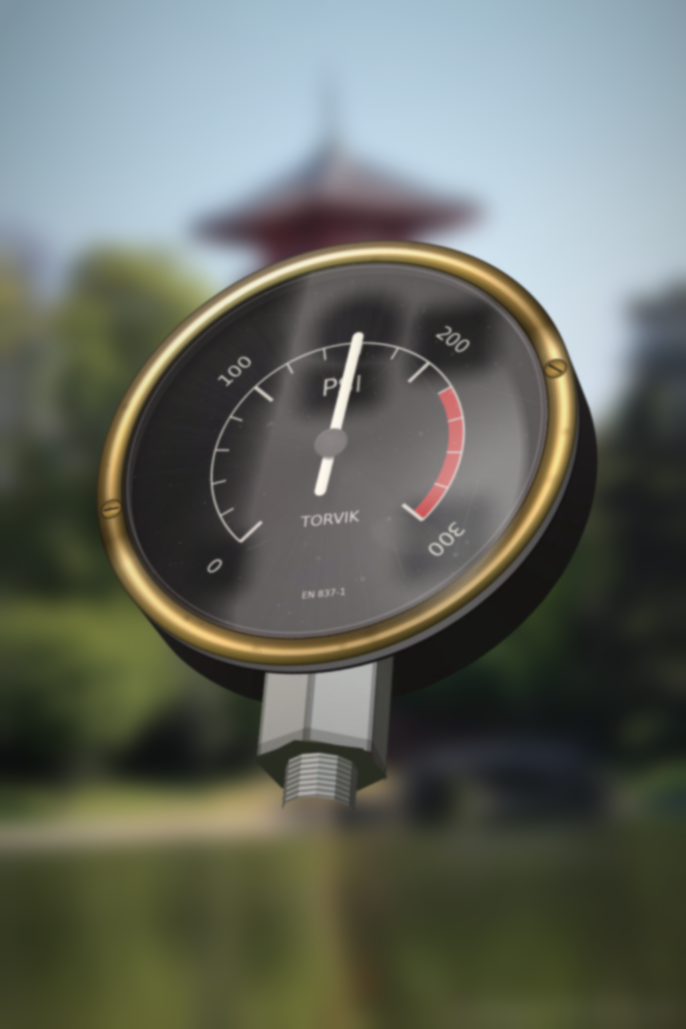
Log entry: psi 160
